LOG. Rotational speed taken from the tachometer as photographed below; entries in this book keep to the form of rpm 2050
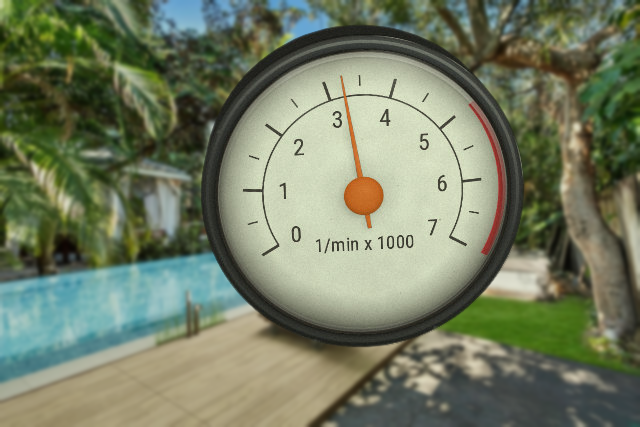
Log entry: rpm 3250
